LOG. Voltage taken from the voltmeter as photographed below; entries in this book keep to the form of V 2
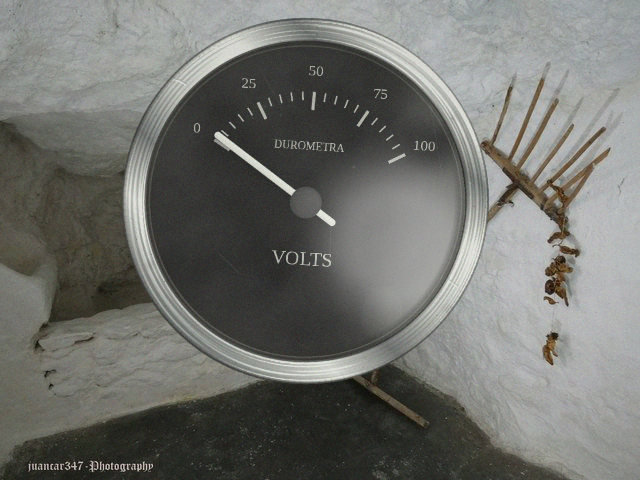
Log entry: V 2.5
